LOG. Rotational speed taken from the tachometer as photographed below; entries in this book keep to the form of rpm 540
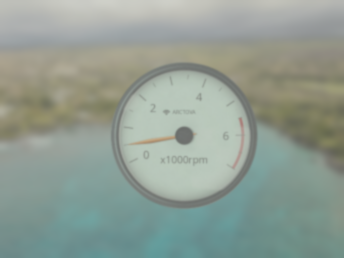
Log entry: rpm 500
